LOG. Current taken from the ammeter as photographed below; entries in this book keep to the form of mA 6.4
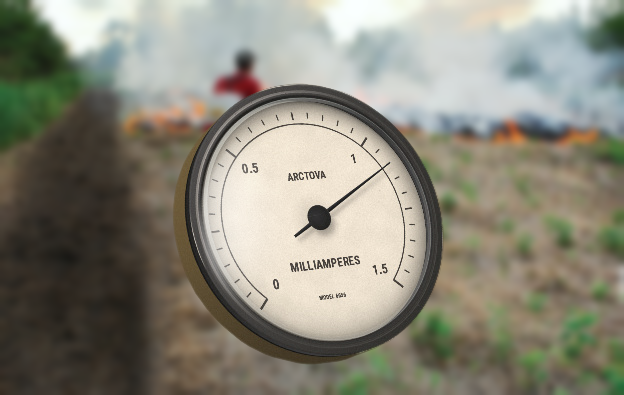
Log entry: mA 1.1
